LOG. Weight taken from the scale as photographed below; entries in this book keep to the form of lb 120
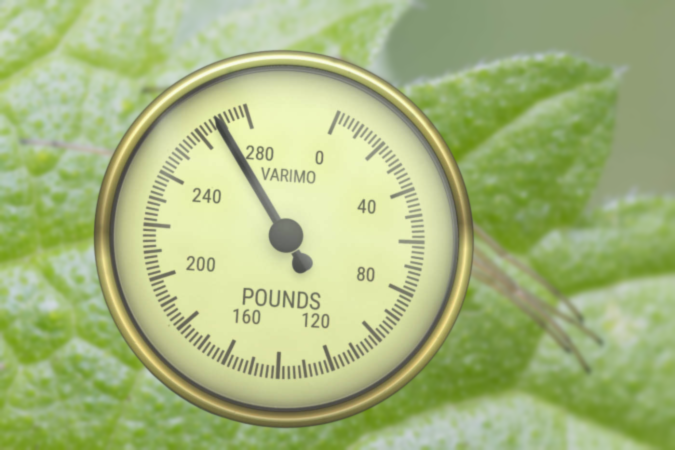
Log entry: lb 268
